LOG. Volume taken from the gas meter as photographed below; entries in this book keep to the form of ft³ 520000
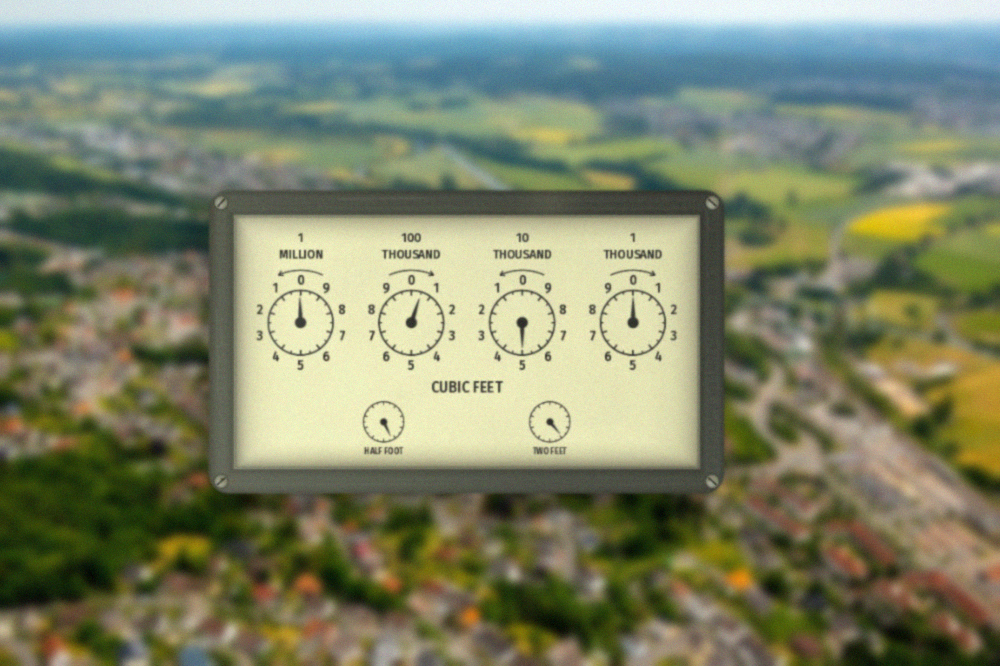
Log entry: ft³ 5000
